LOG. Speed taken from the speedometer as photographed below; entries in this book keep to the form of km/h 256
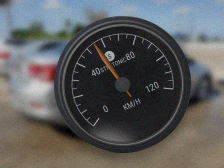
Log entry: km/h 55
